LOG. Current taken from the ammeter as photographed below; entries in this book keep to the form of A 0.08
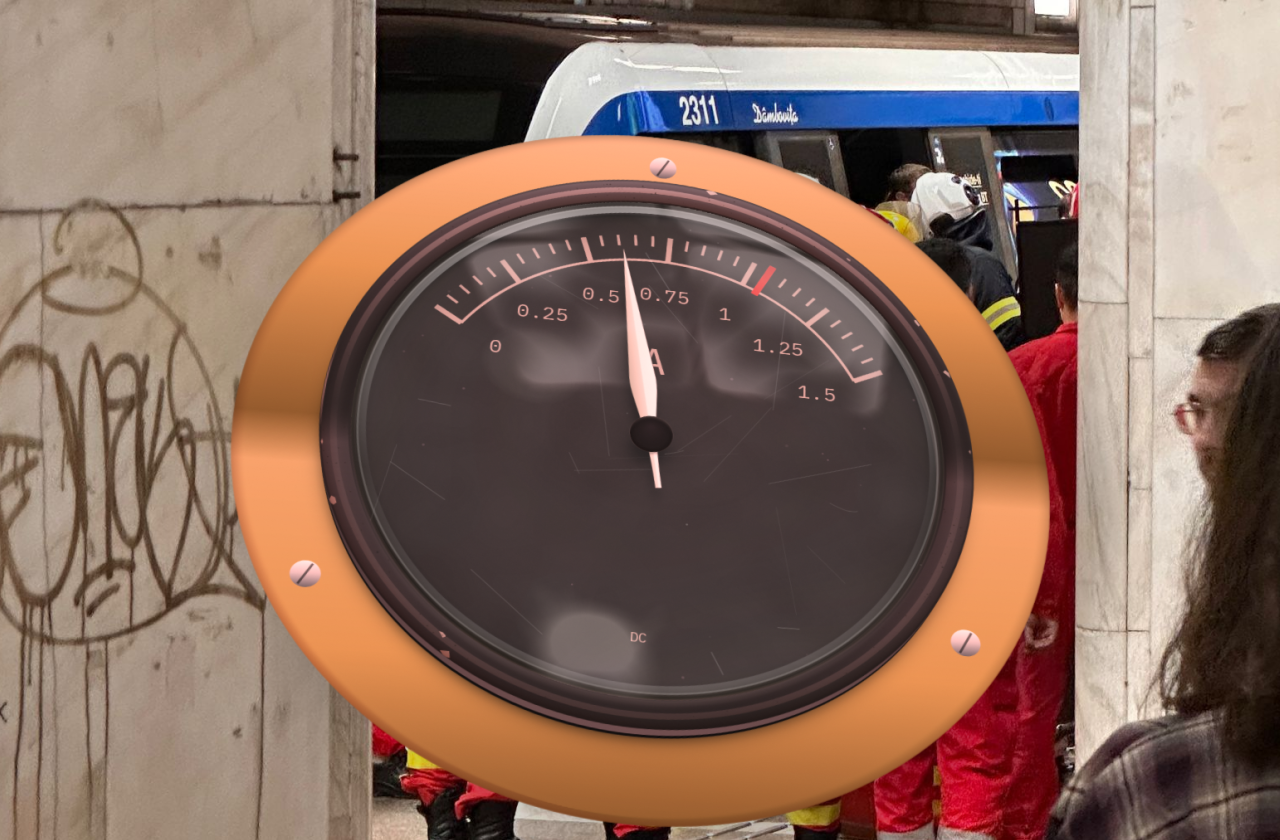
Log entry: A 0.6
